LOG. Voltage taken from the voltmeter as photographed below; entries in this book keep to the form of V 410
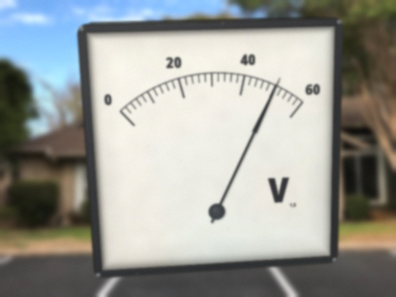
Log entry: V 50
